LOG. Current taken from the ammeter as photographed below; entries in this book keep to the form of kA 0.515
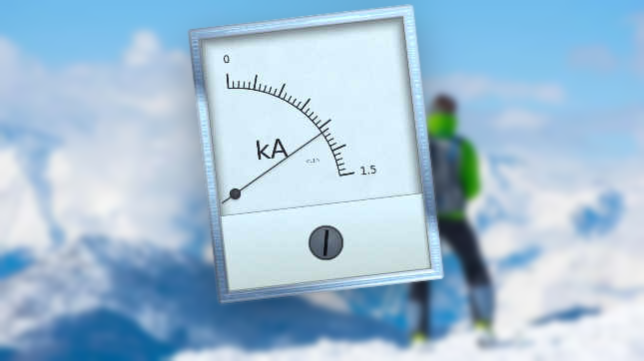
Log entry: kA 1.05
